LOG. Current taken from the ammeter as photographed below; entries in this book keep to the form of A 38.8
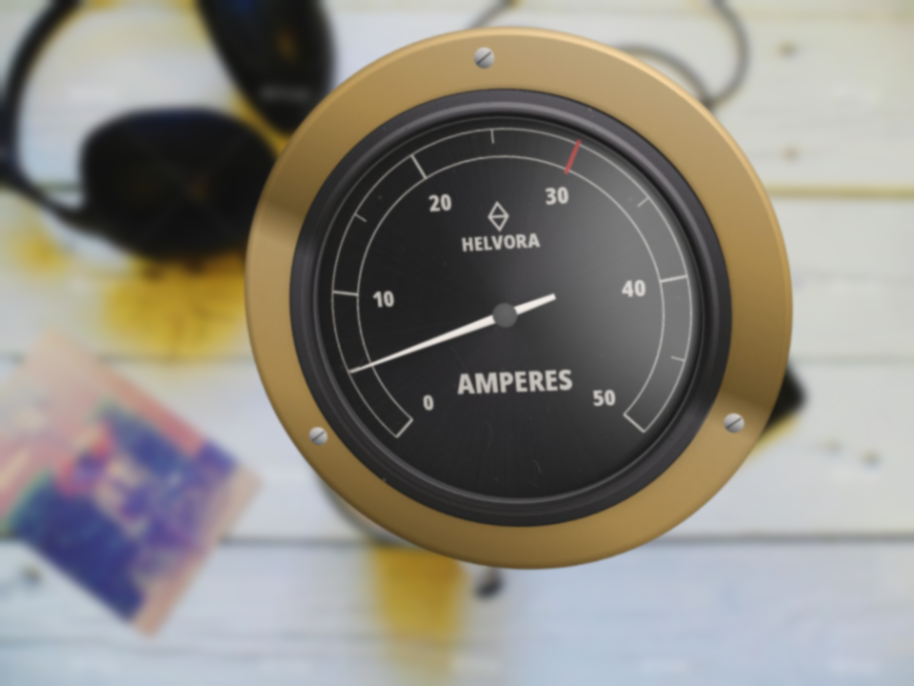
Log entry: A 5
